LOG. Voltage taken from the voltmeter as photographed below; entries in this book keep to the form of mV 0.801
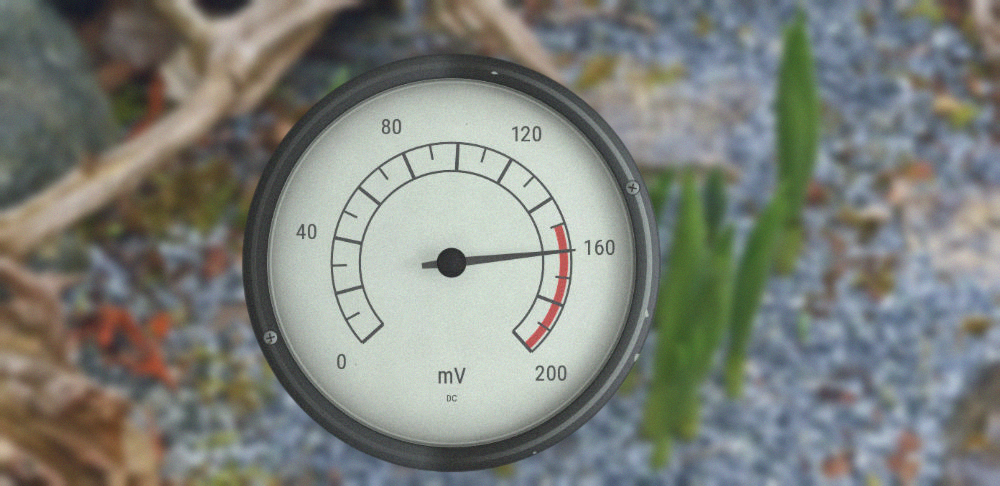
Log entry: mV 160
